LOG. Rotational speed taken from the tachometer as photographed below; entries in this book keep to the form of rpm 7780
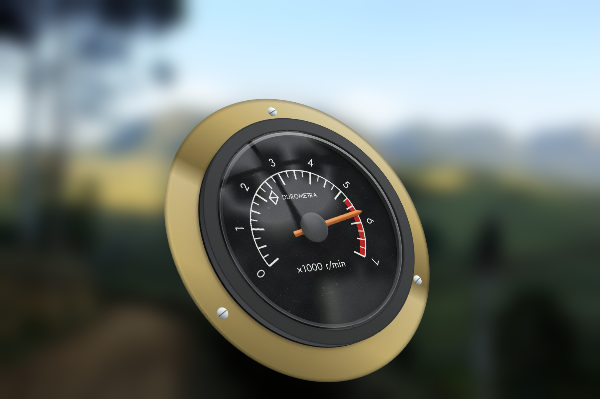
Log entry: rpm 5750
